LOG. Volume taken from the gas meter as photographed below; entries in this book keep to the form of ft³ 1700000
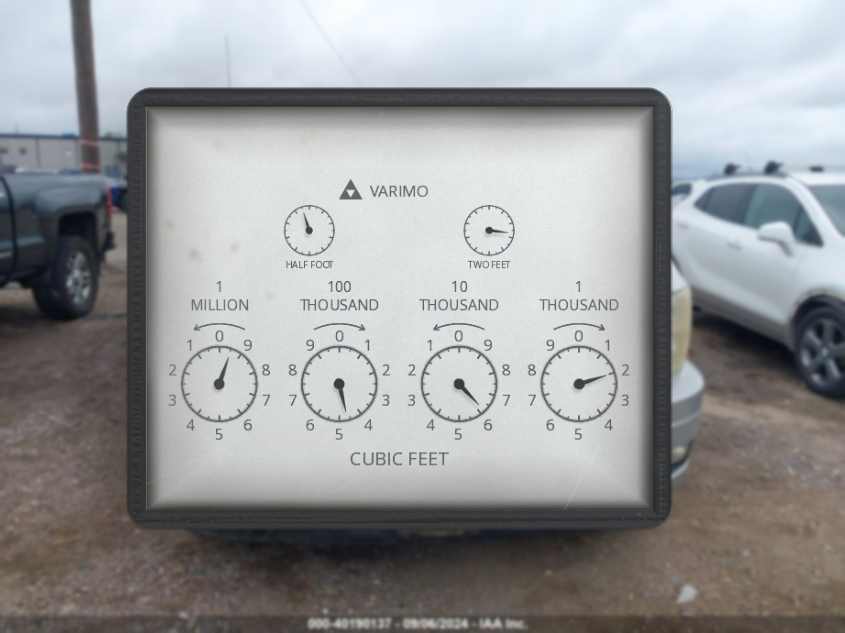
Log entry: ft³ 946200
